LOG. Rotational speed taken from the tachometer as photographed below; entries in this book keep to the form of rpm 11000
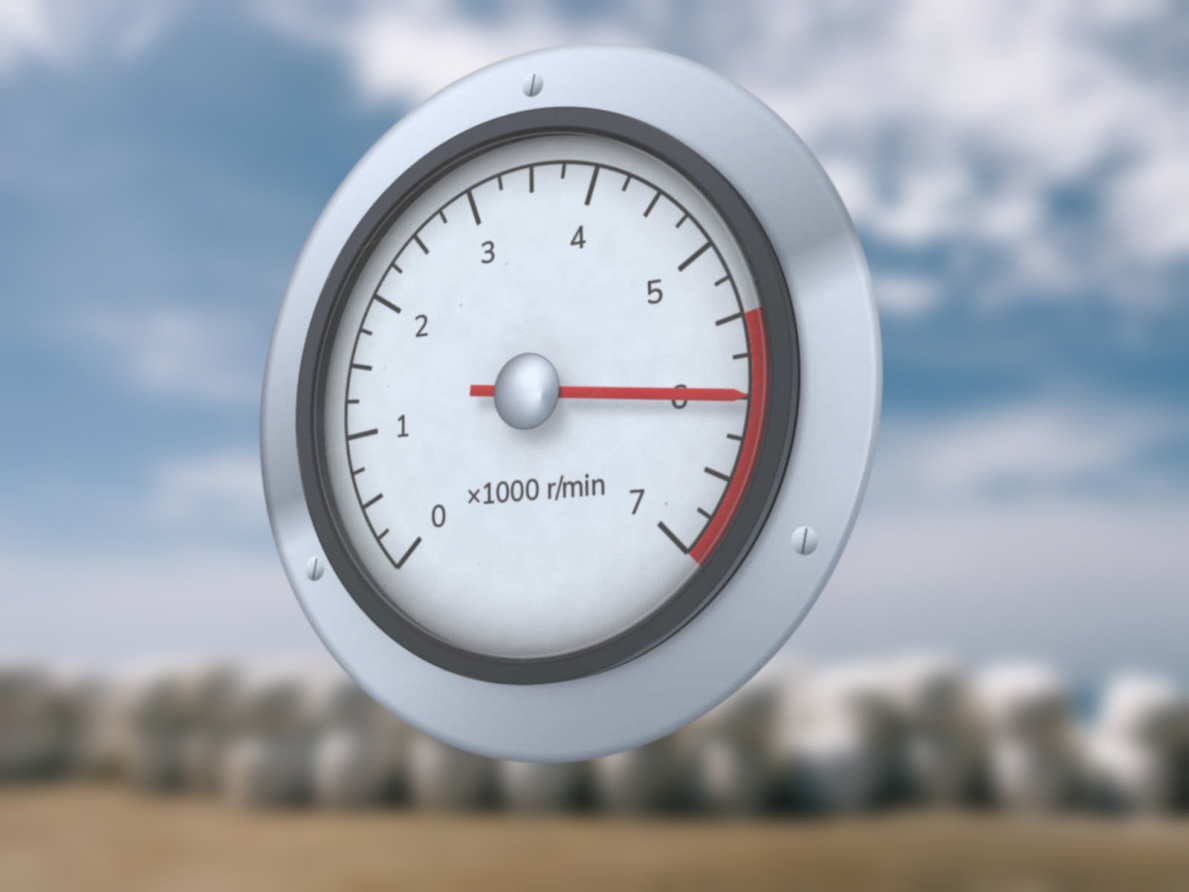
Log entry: rpm 6000
